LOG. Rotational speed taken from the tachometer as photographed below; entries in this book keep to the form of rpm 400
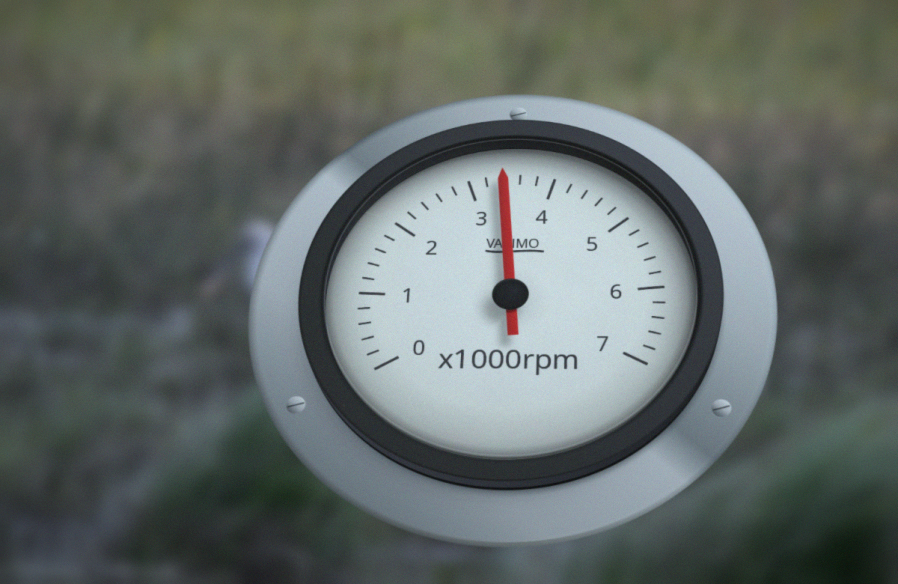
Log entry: rpm 3400
